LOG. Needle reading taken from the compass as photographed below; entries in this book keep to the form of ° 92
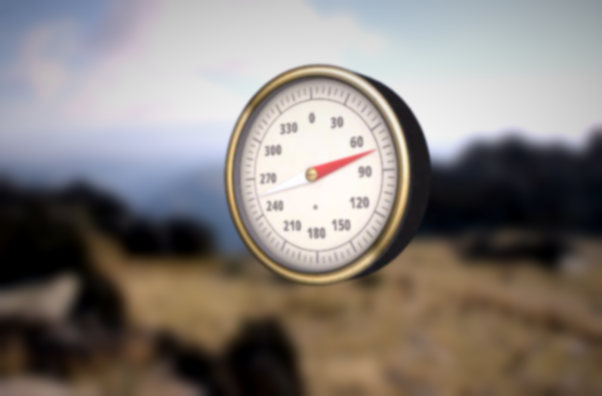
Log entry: ° 75
